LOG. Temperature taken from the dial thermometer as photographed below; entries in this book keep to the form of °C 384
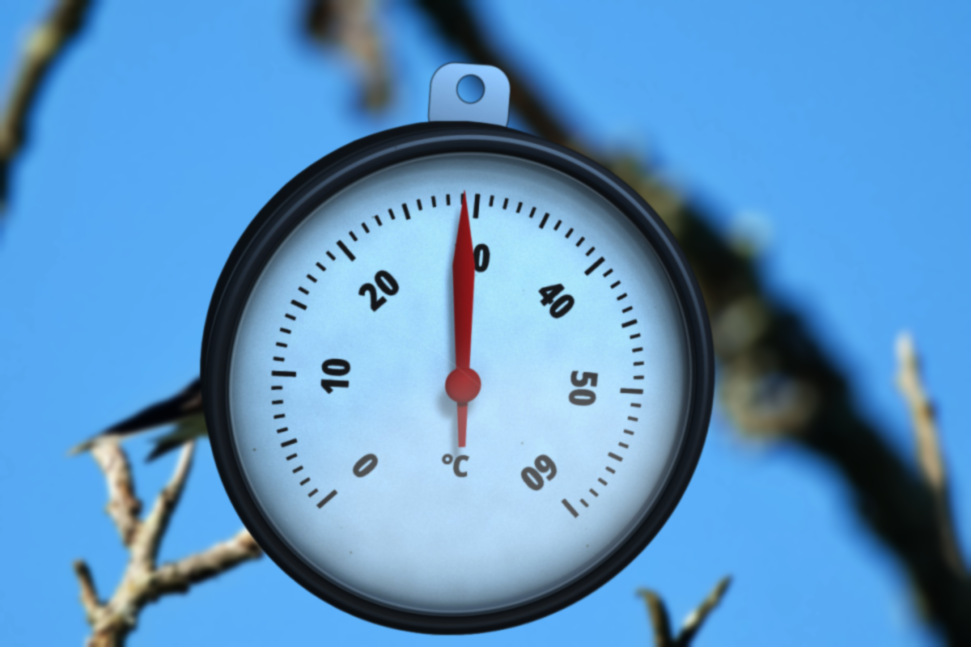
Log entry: °C 29
